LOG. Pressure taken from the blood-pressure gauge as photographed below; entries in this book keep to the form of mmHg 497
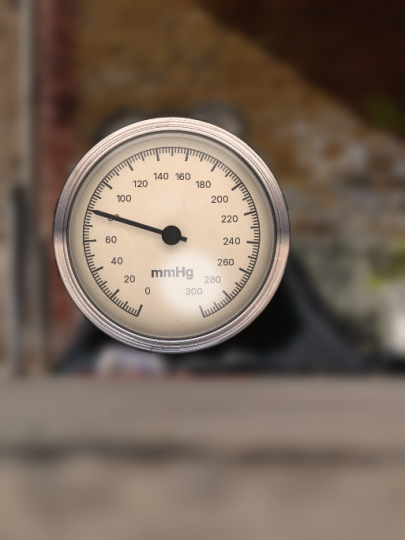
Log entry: mmHg 80
